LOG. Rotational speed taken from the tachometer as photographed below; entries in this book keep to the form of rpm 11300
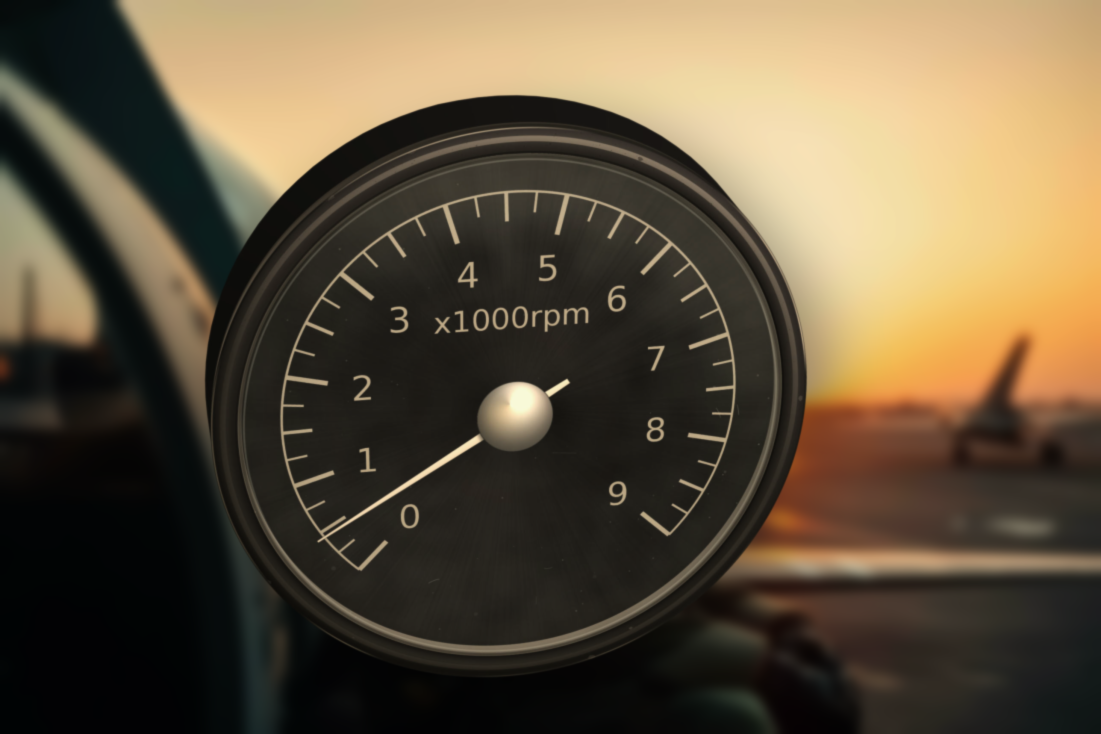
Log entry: rpm 500
